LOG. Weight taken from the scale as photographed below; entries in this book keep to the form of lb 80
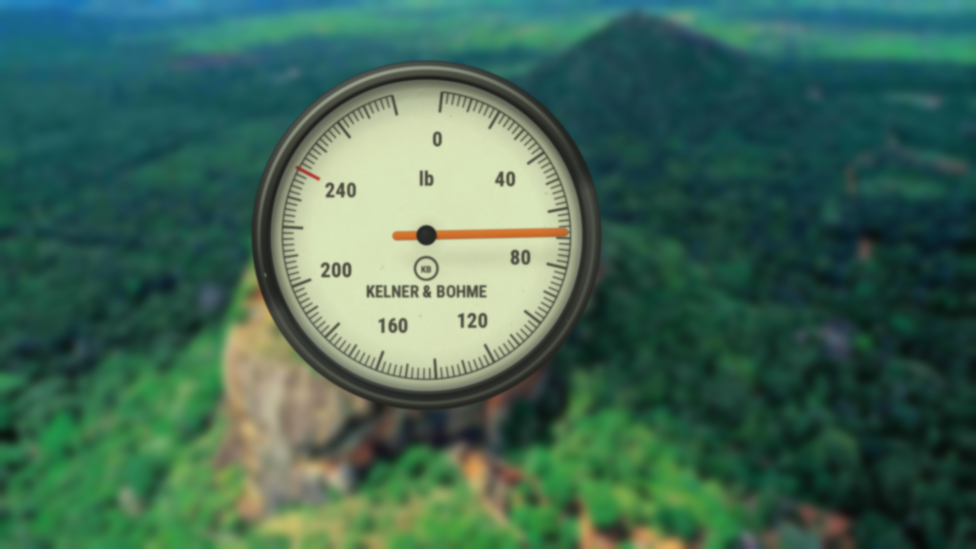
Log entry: lb 68
